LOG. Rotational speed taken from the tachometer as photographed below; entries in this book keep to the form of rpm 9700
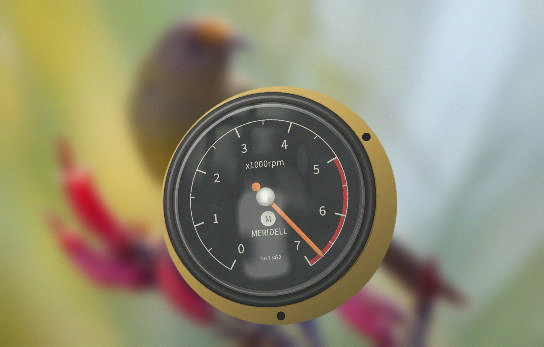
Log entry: rpm 6750
